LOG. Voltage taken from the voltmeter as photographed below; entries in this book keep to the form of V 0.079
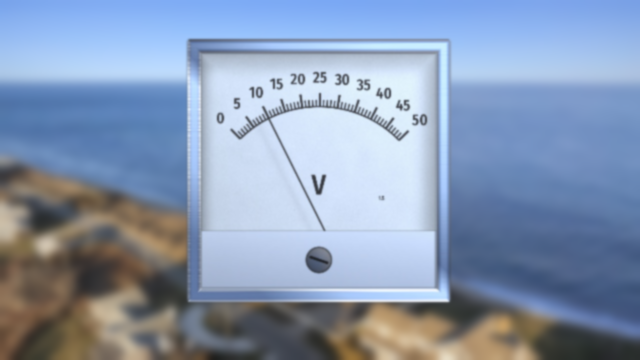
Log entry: V 10
